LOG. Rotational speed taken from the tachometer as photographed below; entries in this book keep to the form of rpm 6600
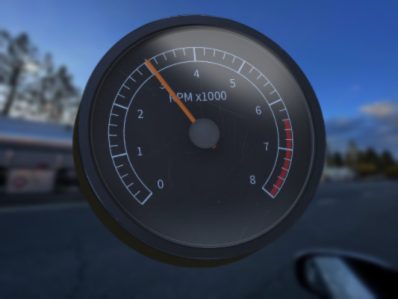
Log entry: rpm 3000
